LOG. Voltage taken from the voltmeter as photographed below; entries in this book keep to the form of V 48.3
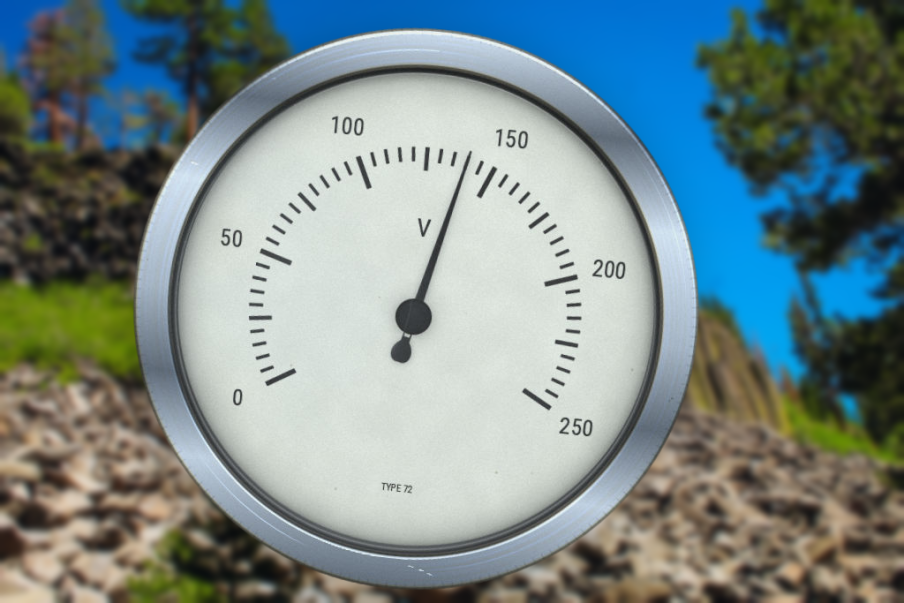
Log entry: V 140
